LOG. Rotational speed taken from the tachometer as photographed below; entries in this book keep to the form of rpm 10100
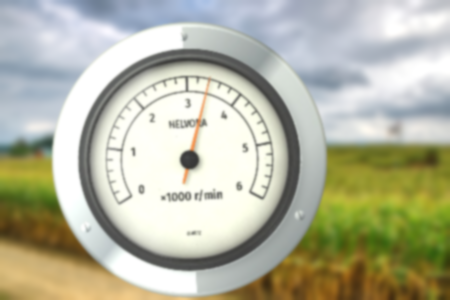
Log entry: rpm 3400
